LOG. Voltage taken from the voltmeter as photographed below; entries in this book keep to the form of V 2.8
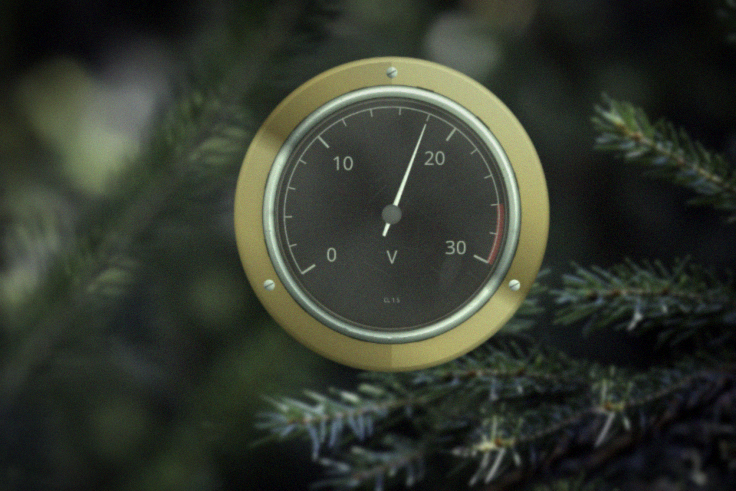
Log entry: V 18
